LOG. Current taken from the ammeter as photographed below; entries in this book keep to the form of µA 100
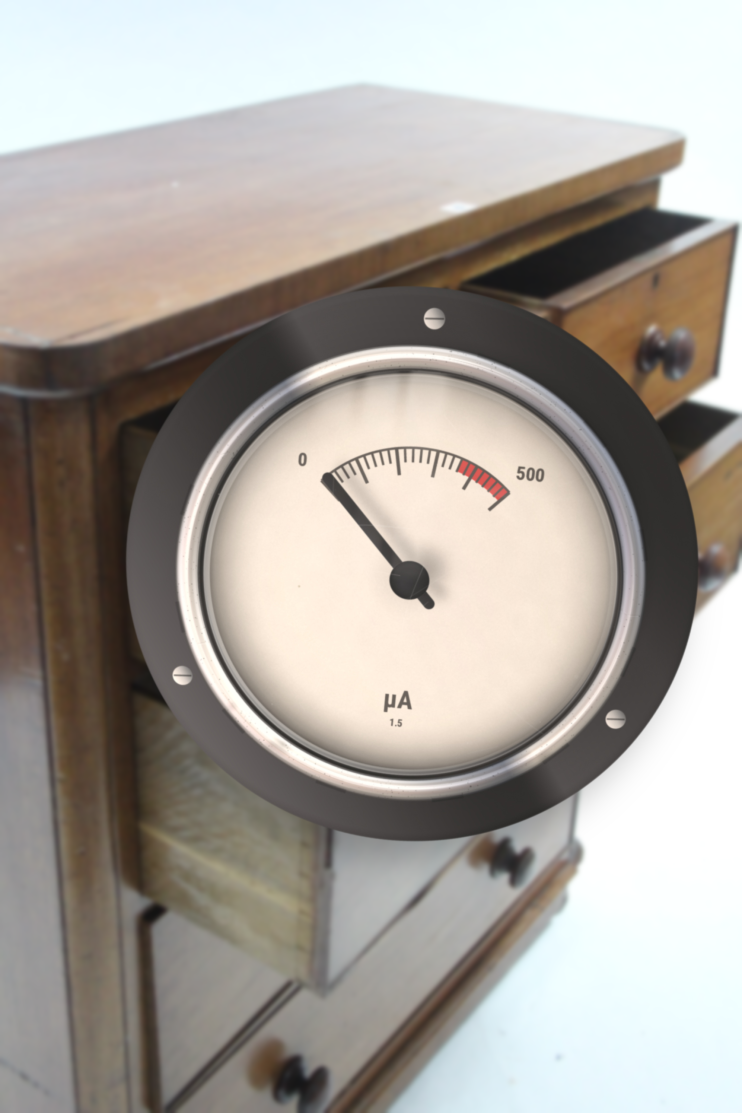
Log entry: µA 20
